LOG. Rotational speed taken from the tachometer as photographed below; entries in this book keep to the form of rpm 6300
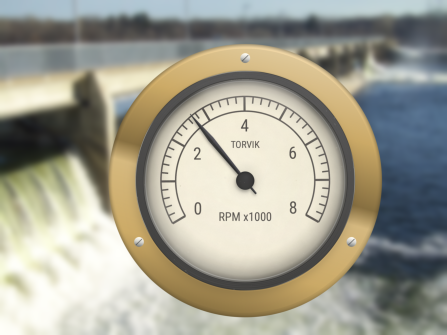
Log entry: rpm 2700
